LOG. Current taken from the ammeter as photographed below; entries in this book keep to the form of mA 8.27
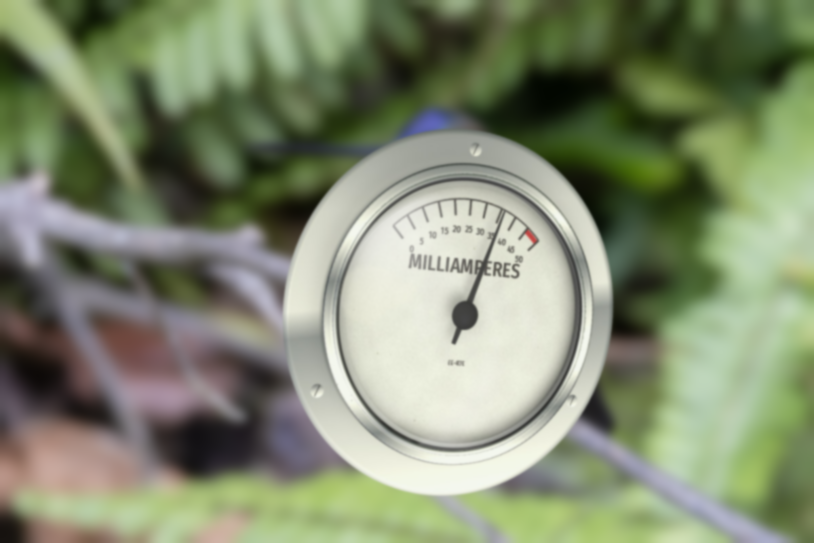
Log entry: mA 35
